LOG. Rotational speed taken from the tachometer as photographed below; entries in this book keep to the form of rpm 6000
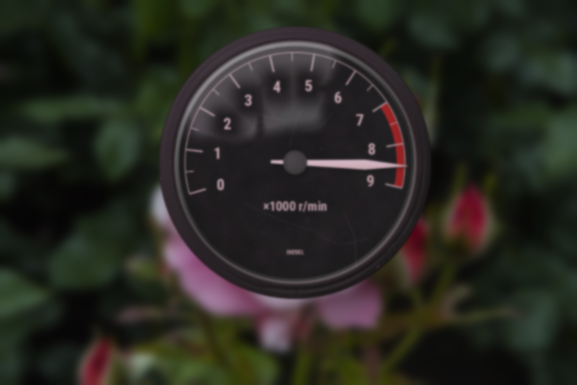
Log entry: rpm 8500
